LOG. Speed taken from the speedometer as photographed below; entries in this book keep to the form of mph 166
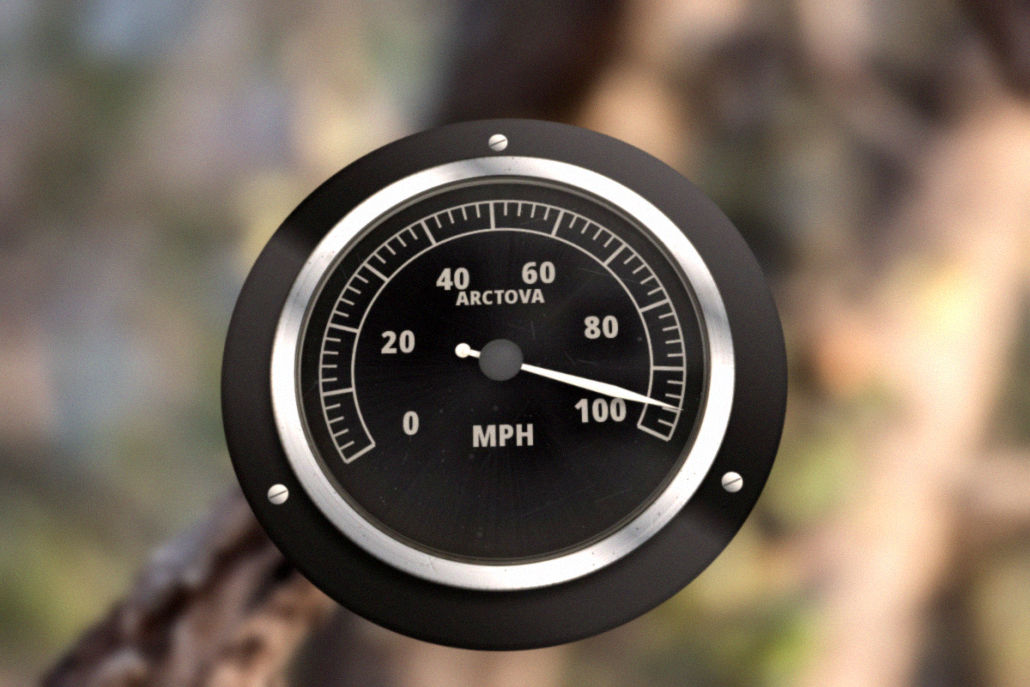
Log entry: mph 96
